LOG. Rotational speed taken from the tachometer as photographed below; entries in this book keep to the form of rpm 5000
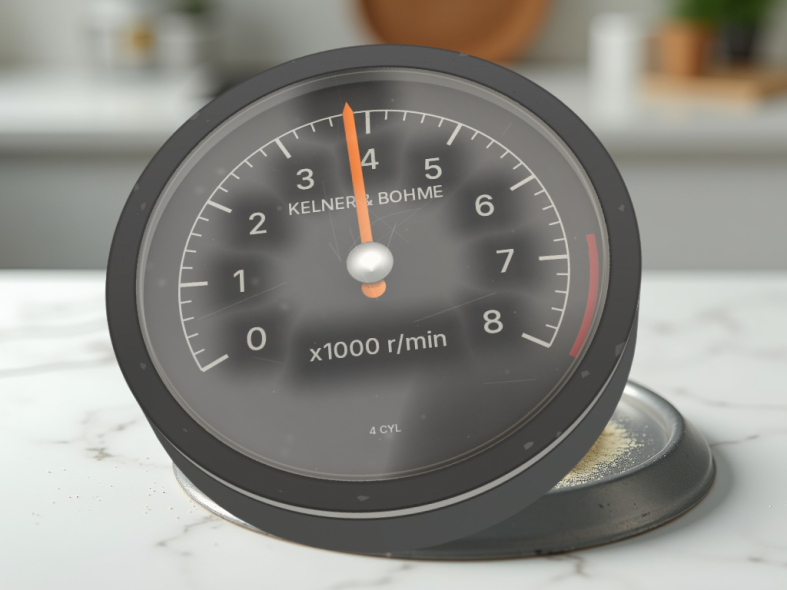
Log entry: rpm 3800
